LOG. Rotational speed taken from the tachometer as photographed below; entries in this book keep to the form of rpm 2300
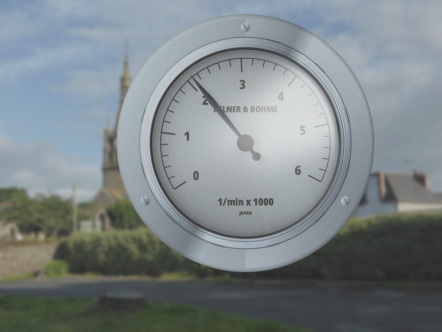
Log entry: rpm 2100
